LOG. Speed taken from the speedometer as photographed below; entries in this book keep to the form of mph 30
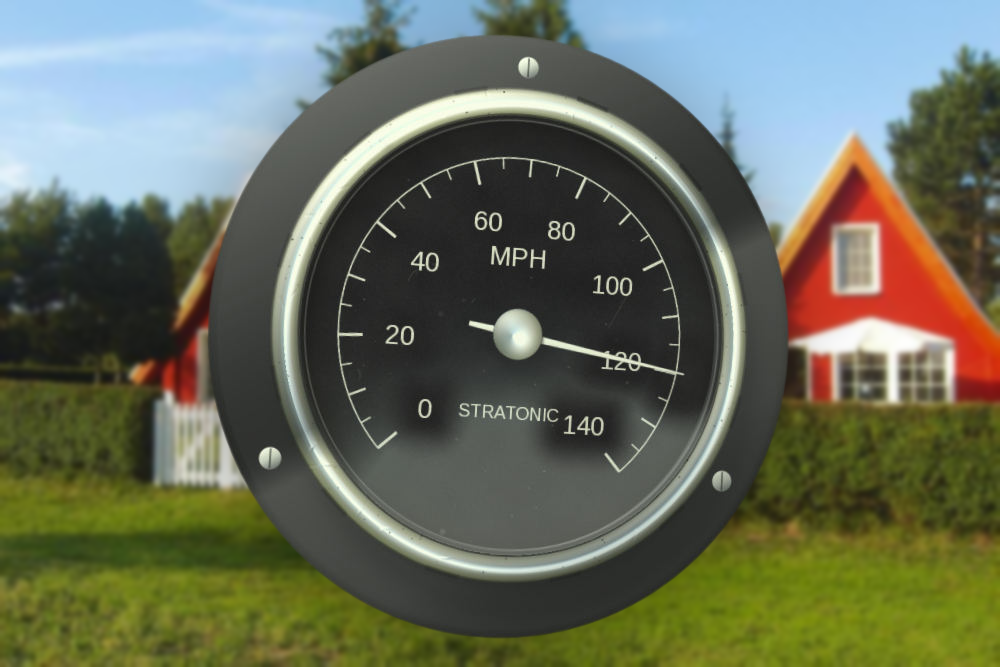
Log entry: mph 120
